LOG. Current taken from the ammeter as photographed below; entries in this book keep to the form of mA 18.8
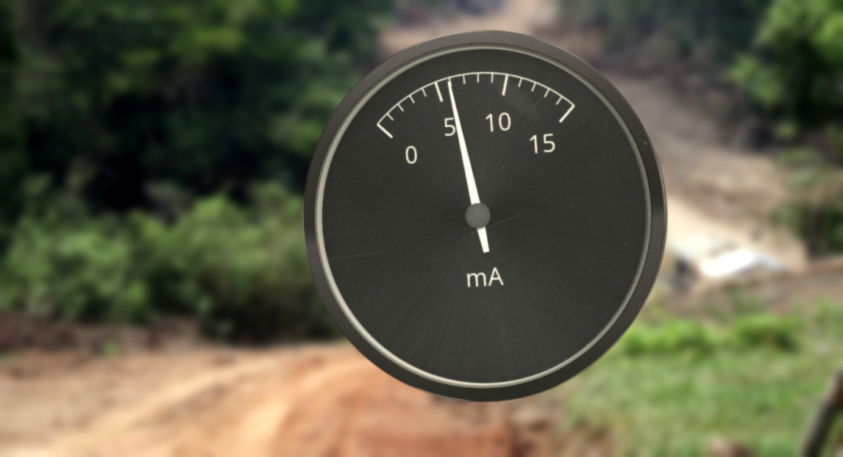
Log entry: mA 6
